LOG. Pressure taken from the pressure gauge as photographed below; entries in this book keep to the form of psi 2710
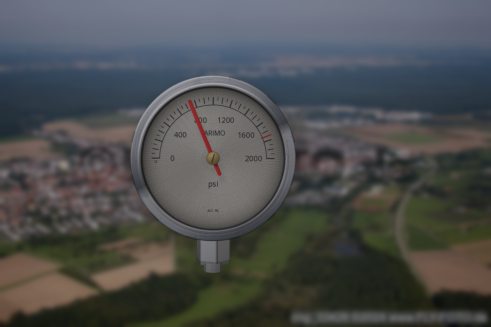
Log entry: psi 750
